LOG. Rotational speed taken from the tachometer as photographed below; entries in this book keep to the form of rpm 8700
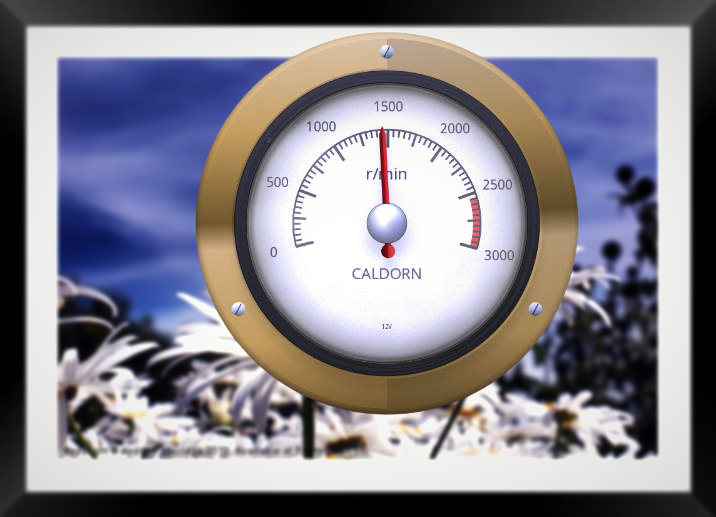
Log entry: rpm 1450
